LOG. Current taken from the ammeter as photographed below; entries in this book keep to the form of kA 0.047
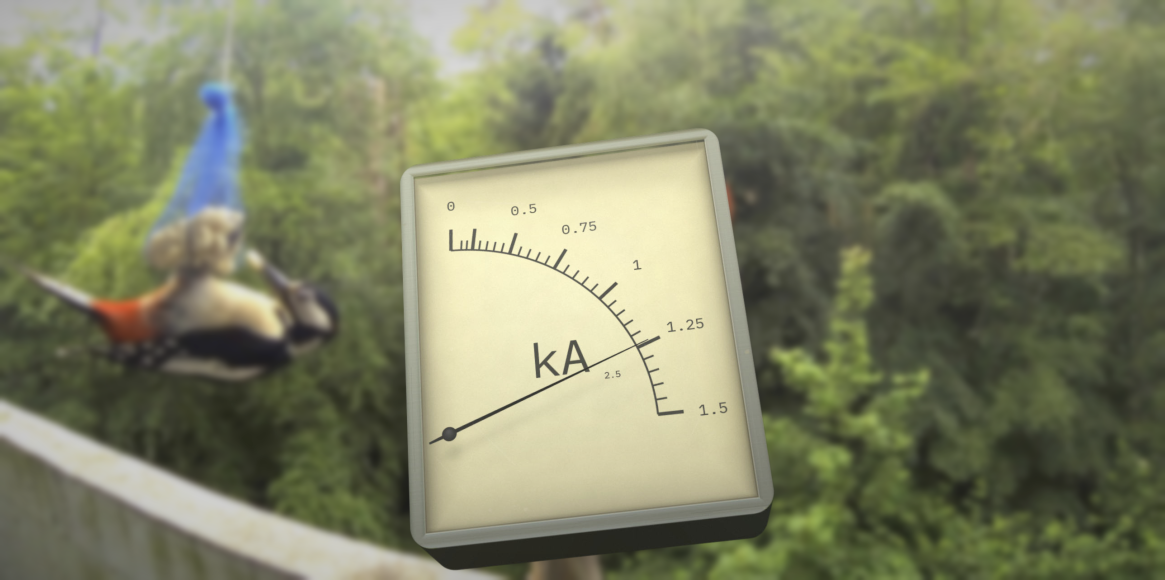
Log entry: kA 1.25
